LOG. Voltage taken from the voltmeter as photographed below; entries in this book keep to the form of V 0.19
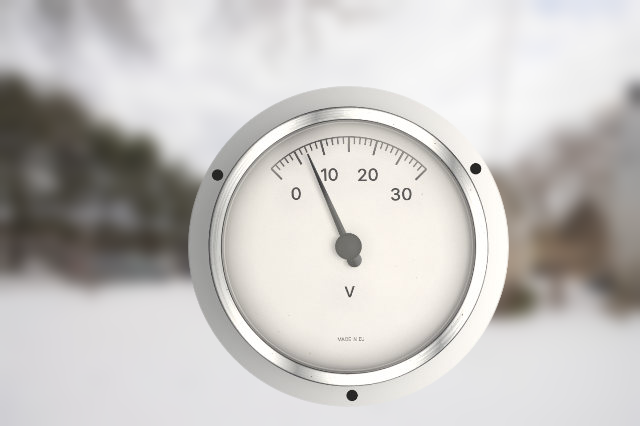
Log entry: V 7
